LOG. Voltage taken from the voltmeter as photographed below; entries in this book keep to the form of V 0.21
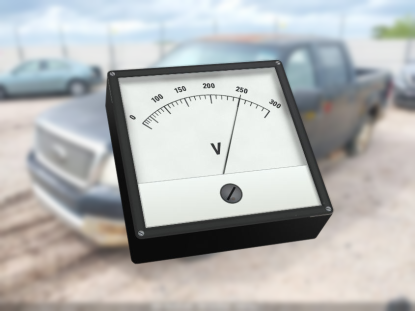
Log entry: V 250
